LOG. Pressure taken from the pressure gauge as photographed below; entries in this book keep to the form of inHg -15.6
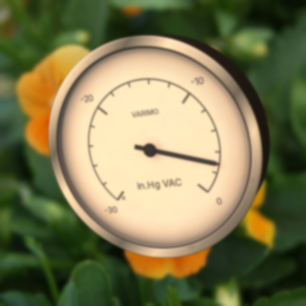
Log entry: inHg -3
